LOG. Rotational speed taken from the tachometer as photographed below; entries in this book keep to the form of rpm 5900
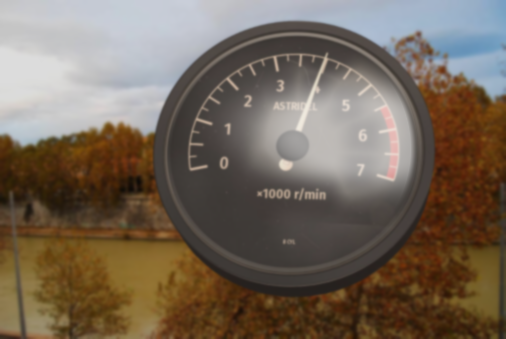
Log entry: rpm 4000
